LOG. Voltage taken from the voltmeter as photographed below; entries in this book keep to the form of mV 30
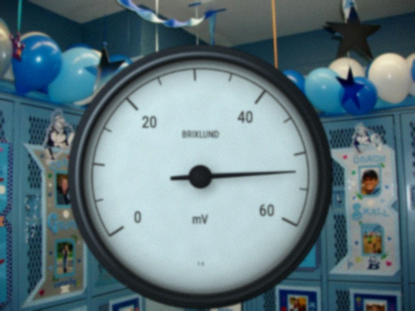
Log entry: mV 52.5
